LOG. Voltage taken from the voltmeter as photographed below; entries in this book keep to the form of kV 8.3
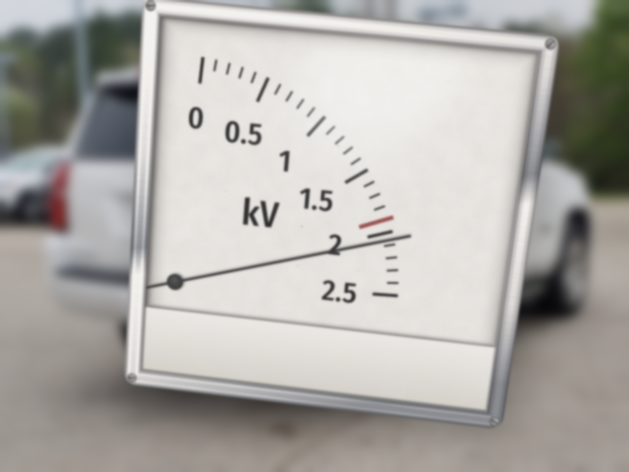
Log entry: kV 2.05
